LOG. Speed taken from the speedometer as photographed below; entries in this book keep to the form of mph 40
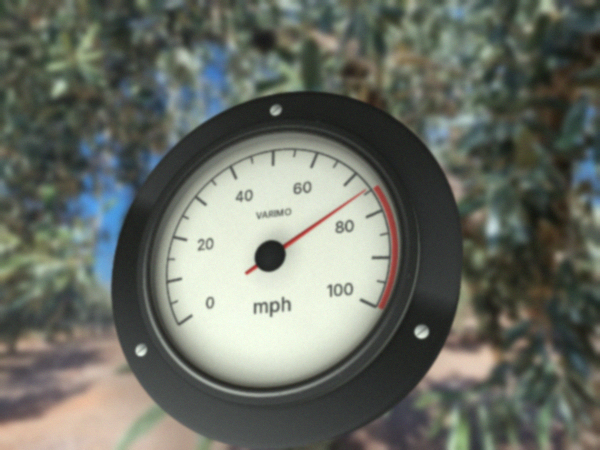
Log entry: mph 75
